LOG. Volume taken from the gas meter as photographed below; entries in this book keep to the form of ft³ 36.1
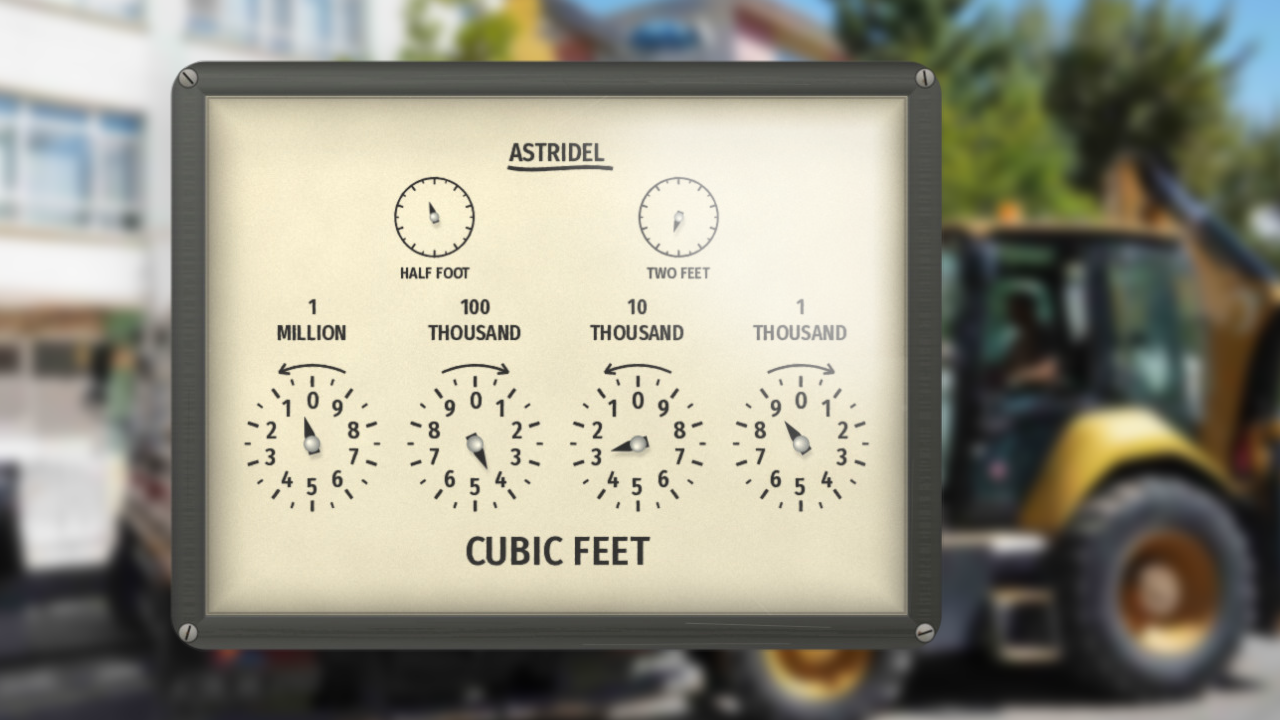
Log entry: ft³ 42900
